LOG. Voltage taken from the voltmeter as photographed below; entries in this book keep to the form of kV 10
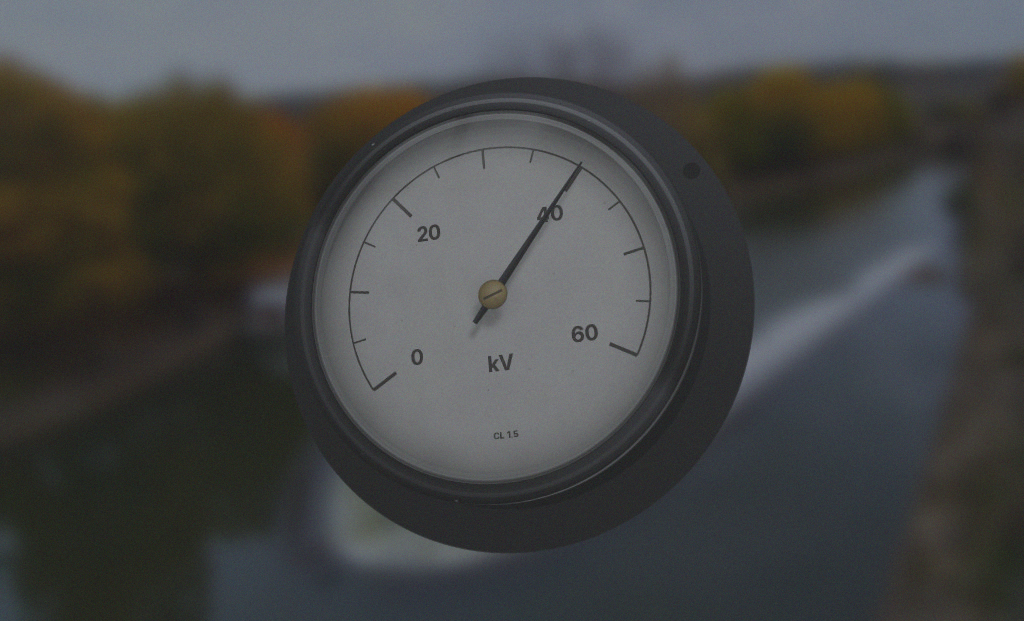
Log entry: kV 40
